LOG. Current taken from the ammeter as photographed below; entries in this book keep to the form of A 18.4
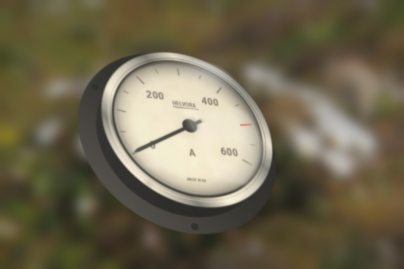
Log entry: A 0
